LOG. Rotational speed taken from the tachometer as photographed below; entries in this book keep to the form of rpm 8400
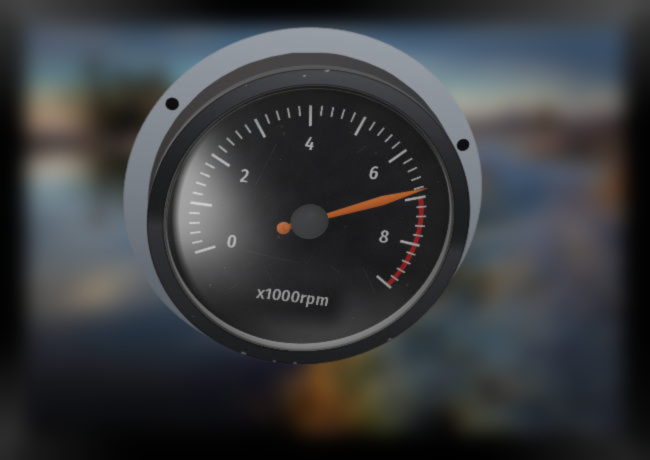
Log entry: rpm 6800
